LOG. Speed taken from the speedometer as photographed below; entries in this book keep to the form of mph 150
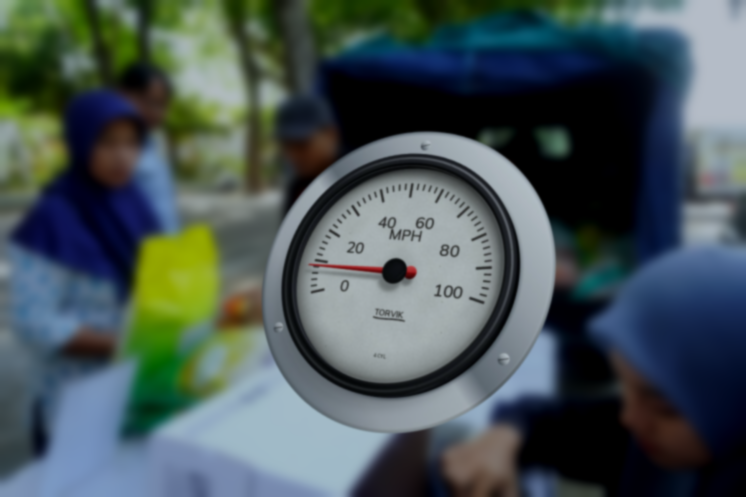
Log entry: mph 8
